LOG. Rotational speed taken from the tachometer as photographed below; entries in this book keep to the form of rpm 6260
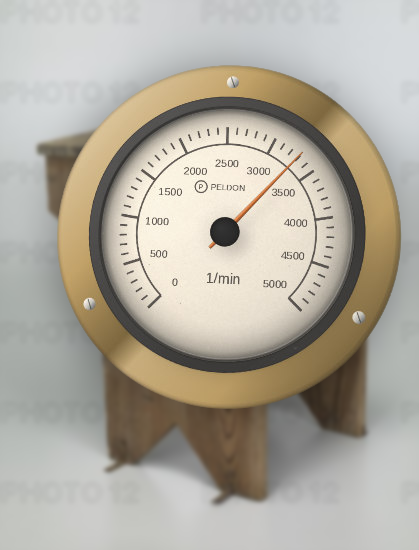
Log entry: rpm 3300
